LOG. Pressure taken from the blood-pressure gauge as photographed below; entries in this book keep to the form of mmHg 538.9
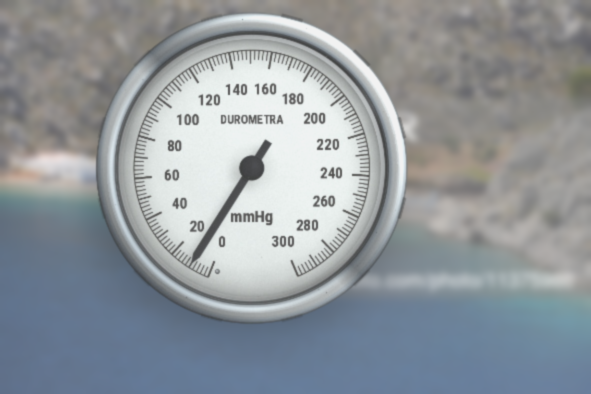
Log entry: mmHg 10
